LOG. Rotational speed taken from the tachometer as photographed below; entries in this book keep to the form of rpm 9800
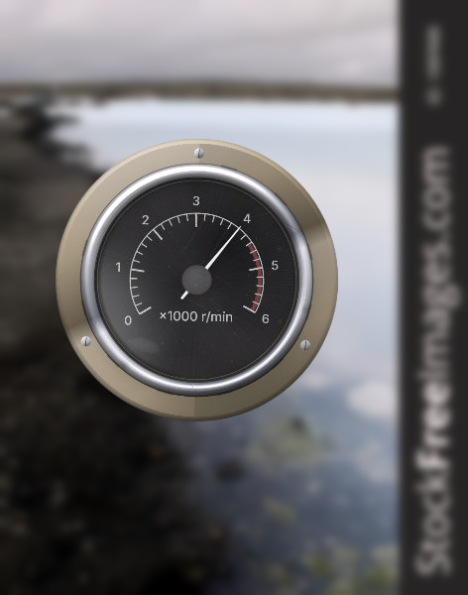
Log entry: rpm 4000
